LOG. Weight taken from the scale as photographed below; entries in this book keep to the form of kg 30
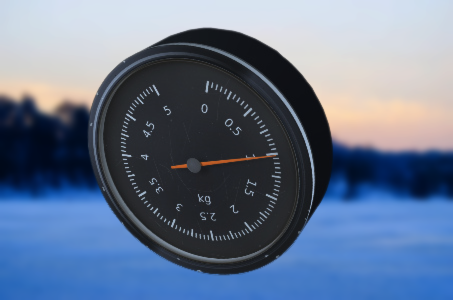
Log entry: kg 1
